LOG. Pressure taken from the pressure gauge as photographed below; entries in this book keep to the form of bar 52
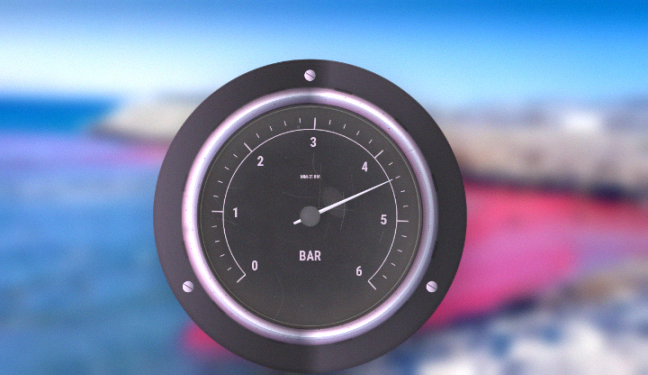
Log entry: bar 4.4
